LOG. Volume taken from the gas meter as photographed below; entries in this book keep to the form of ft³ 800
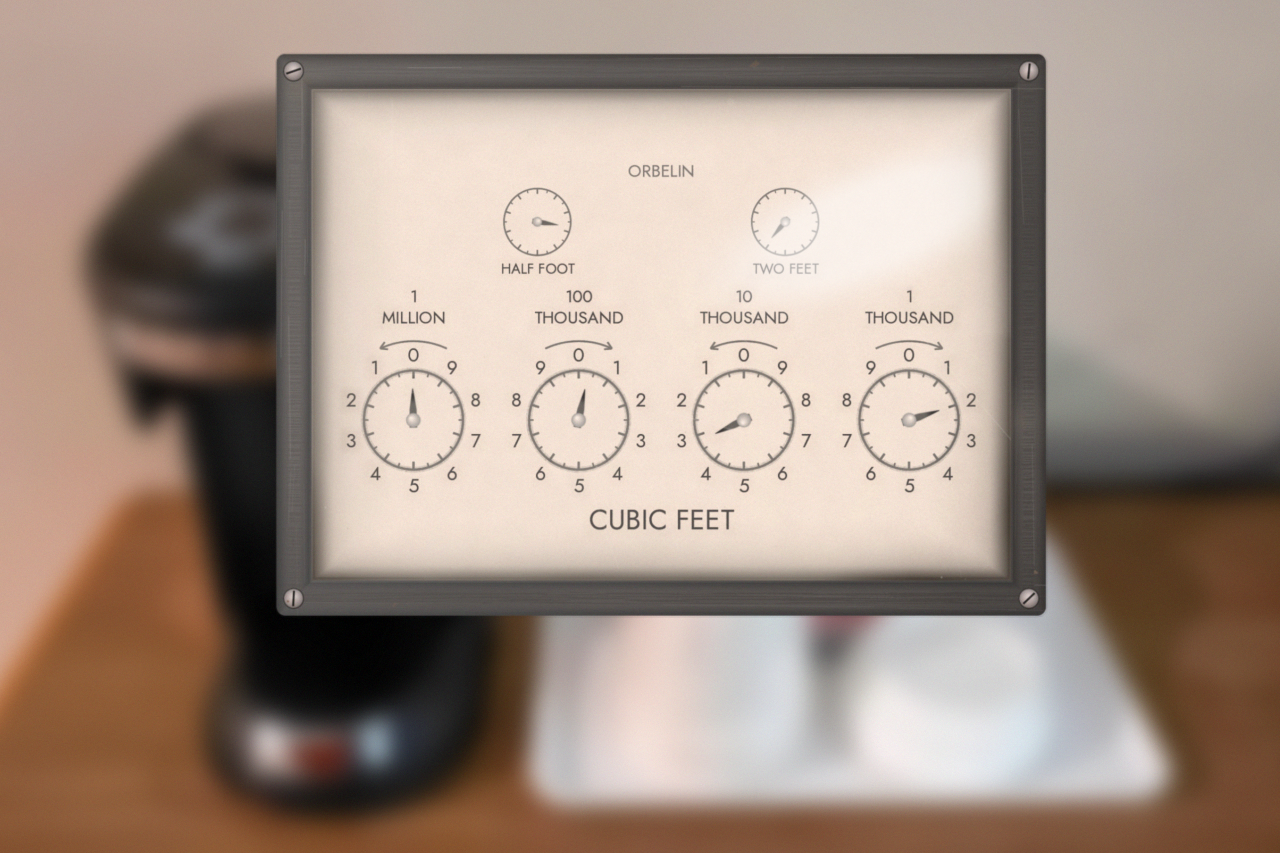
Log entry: ft³ 3200
